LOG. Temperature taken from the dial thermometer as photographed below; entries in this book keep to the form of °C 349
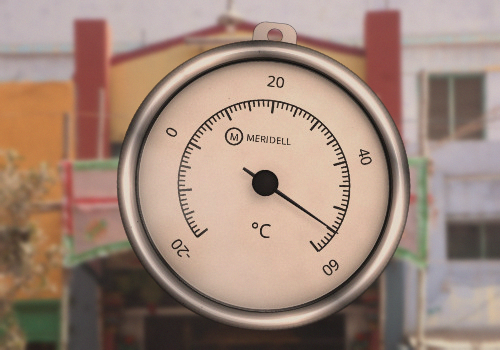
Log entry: °C 55
